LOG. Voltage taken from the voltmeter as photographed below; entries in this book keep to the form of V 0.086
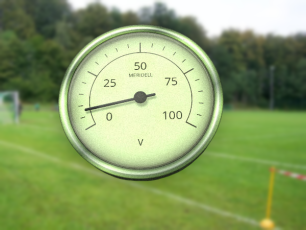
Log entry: V 7.5
